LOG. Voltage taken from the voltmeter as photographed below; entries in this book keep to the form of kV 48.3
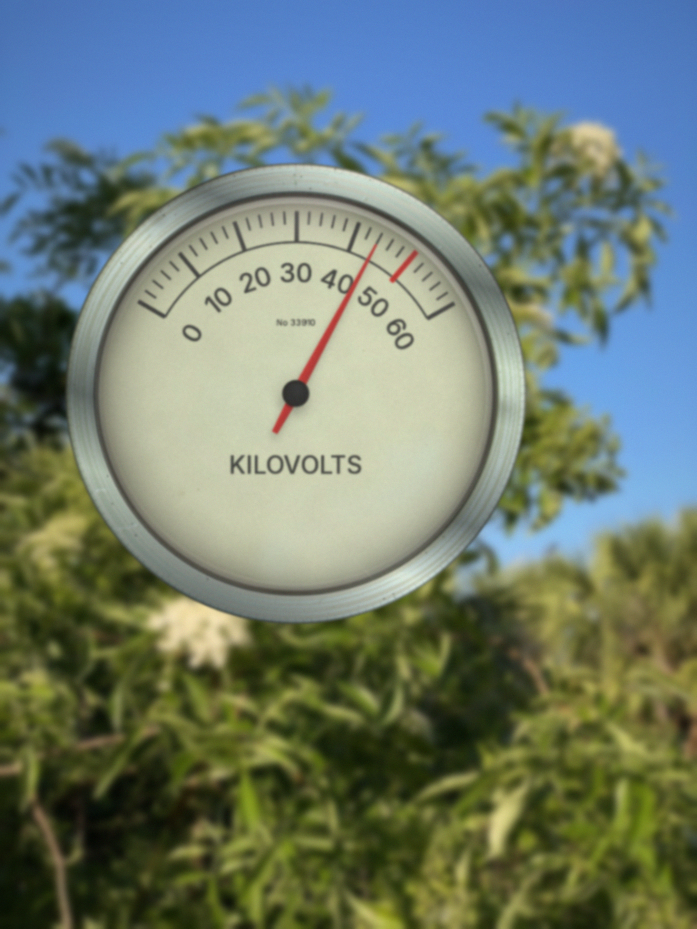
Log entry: kV 44
